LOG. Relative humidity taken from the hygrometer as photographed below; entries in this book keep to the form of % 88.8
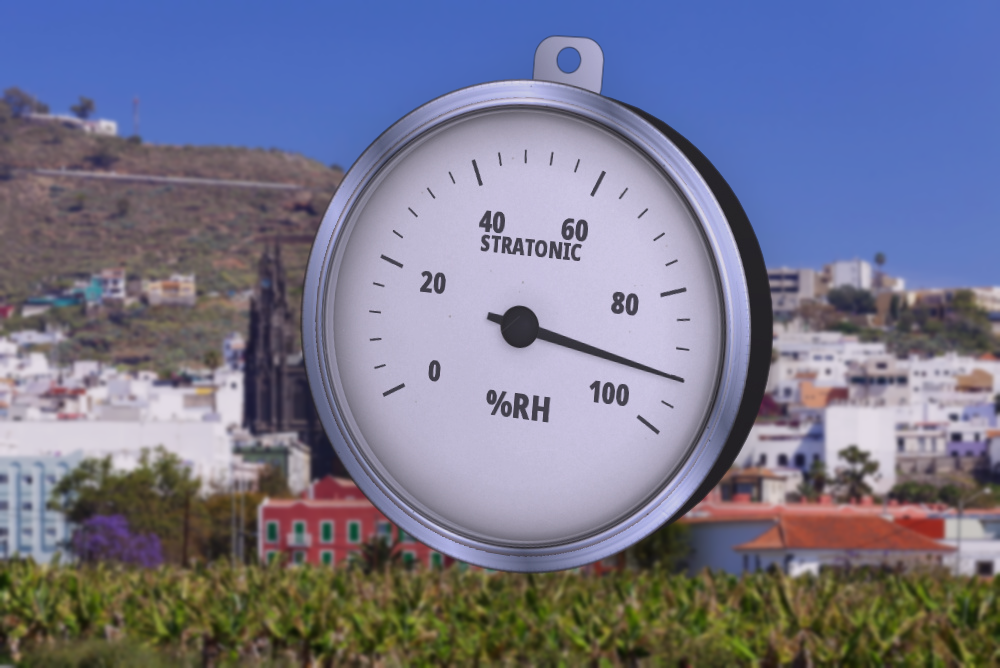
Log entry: % 92
